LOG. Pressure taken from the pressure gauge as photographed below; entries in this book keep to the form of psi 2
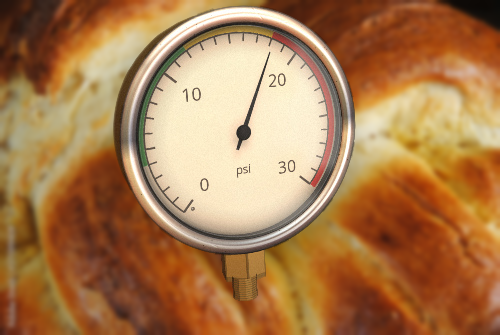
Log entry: psi 18
